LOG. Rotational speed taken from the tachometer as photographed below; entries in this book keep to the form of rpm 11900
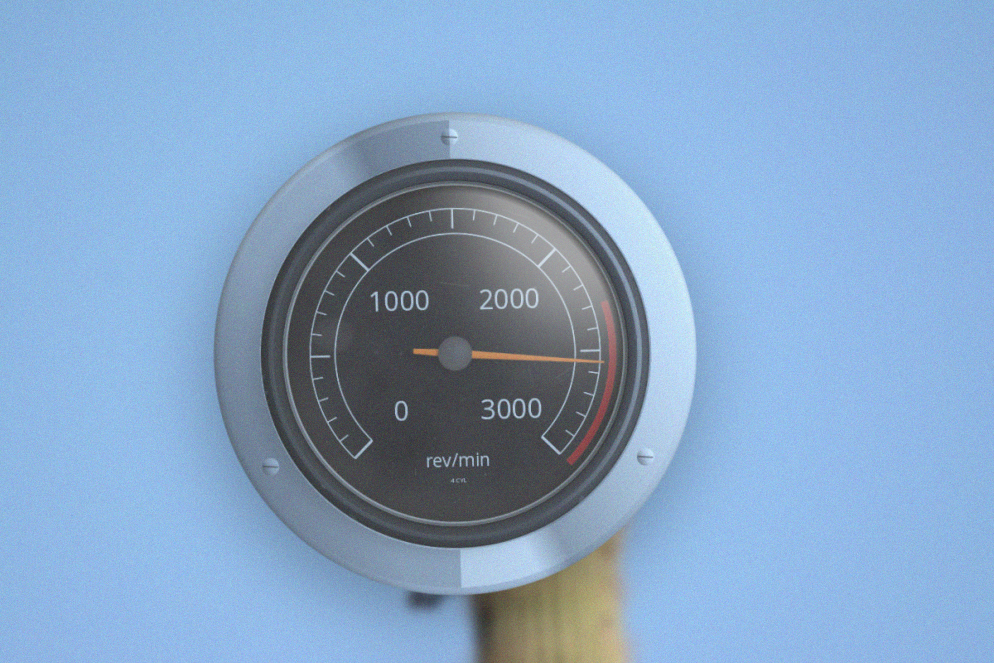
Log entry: rpm 2550
